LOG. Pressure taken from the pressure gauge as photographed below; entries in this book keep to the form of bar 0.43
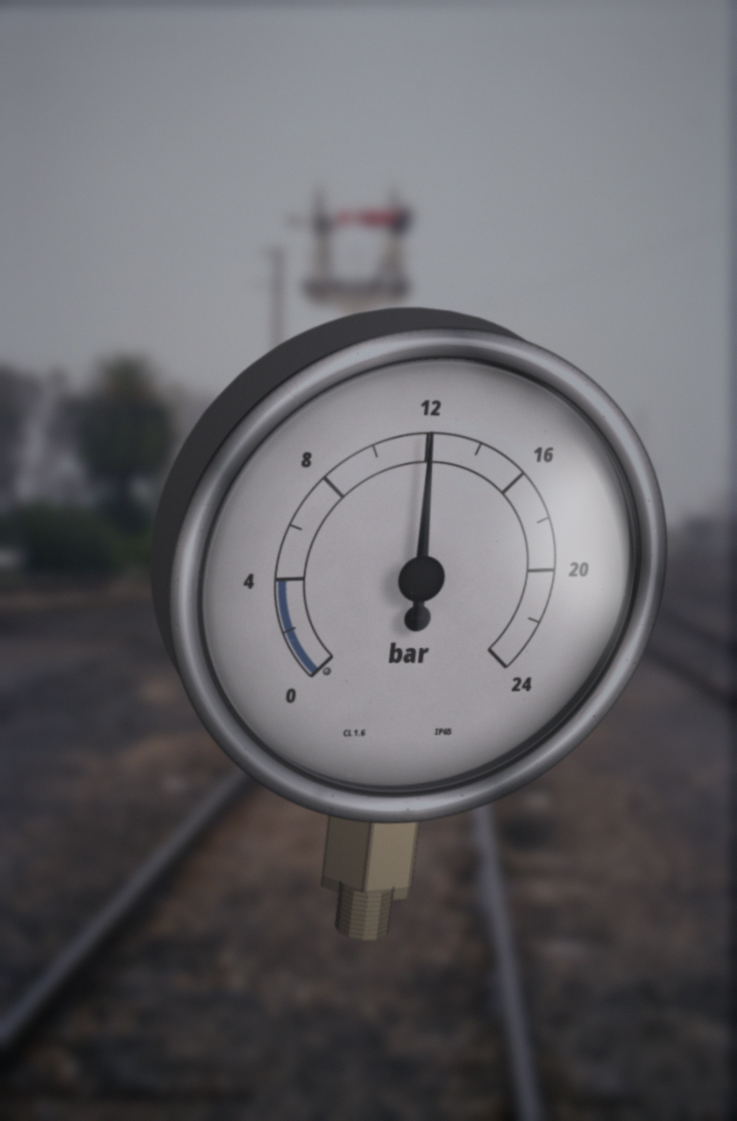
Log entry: bar 12
